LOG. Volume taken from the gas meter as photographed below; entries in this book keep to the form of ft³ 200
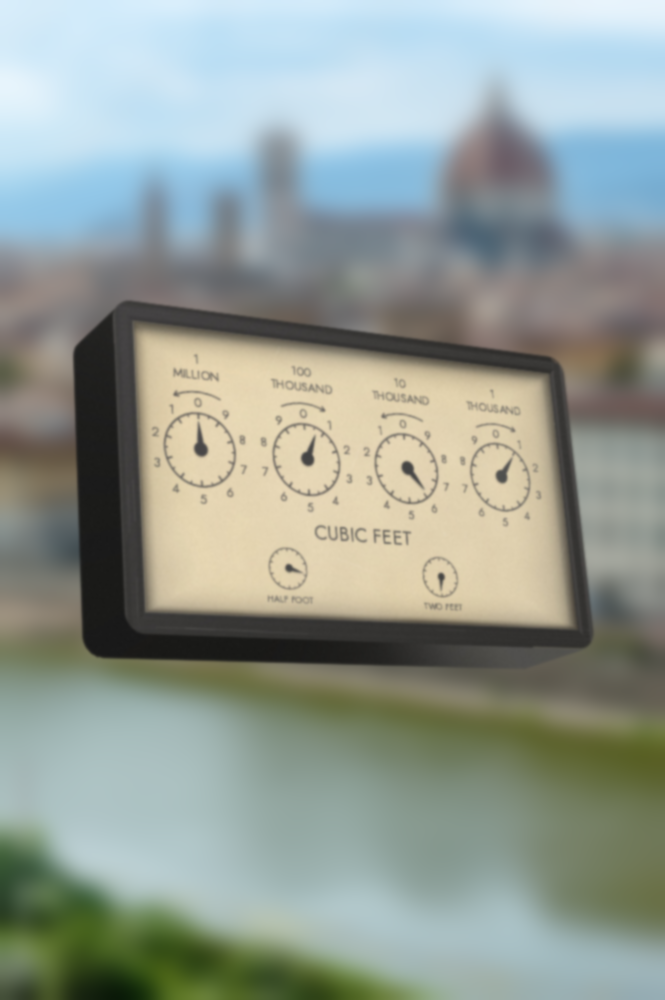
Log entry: ft³ 6100
